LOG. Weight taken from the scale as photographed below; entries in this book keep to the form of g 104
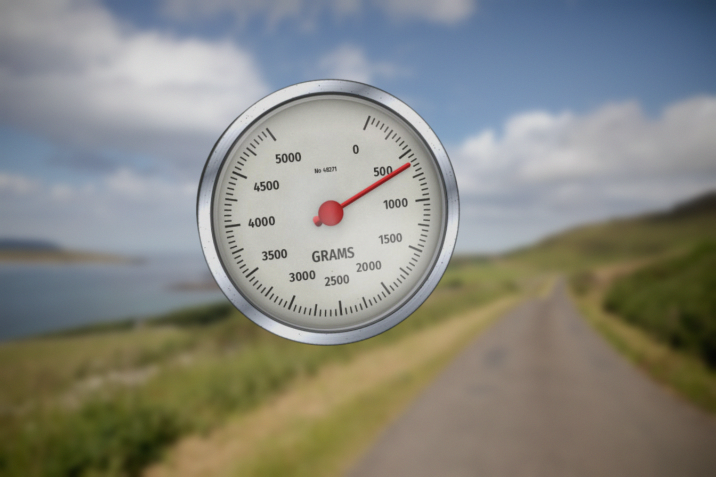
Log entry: g 600
